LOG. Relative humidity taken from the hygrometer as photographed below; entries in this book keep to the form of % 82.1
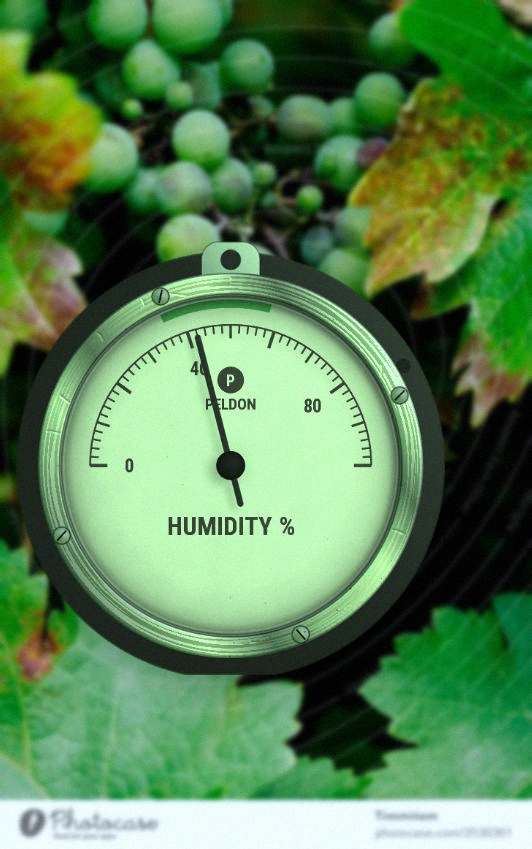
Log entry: % 42
